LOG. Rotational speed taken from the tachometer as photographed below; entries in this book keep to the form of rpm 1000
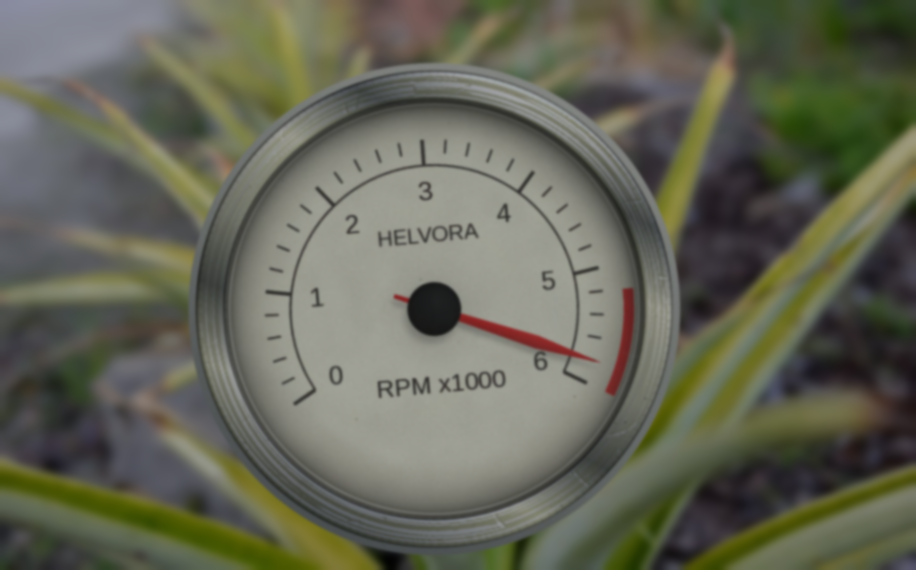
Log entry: rpm 5800
